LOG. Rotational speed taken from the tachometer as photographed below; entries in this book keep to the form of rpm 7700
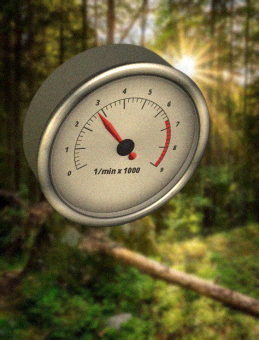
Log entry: rpm 2800
